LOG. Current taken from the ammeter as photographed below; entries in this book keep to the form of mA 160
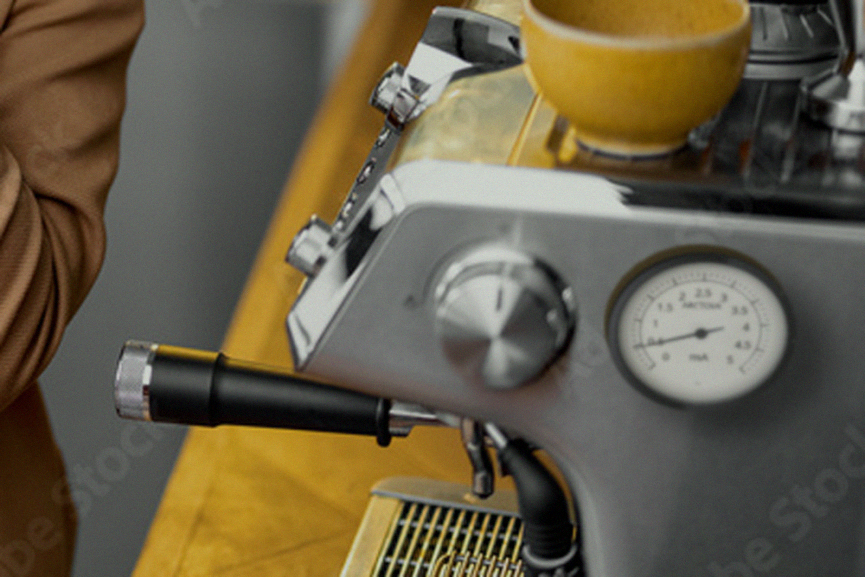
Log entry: mA 0.5
